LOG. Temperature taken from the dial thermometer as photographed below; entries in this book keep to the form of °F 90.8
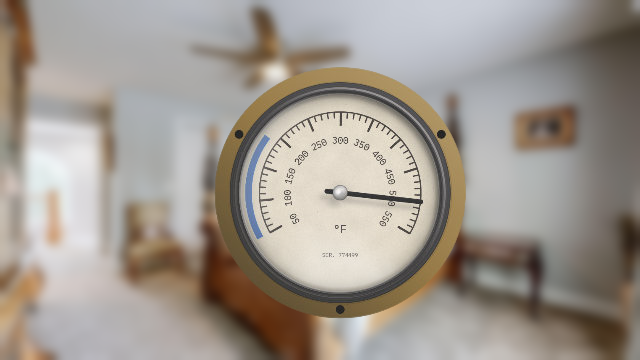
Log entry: °F 500
